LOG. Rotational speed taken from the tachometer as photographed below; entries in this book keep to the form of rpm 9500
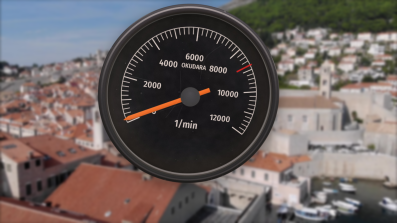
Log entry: rpm 200
